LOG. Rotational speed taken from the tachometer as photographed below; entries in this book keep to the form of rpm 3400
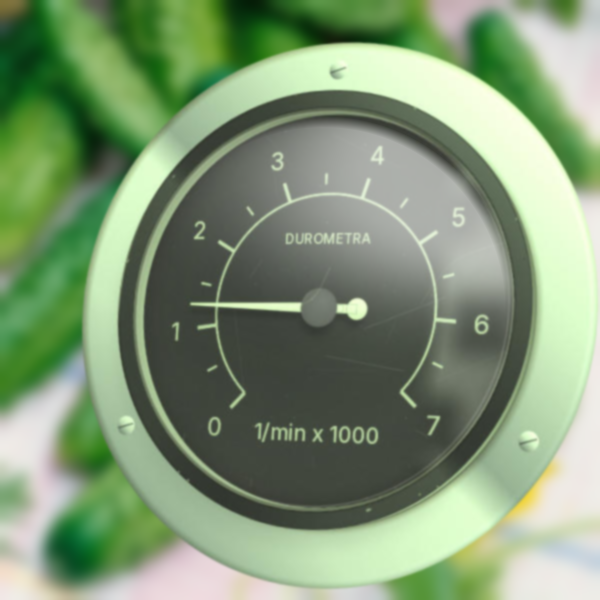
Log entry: rpm 1250
